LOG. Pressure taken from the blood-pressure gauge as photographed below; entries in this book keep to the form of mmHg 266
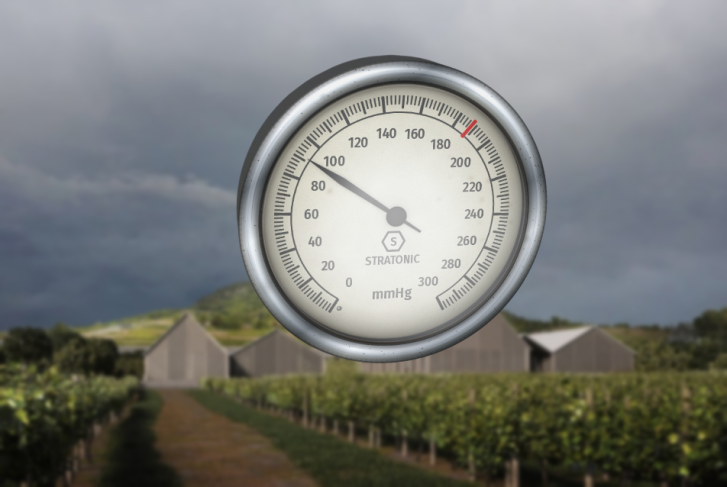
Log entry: mmHg 92
